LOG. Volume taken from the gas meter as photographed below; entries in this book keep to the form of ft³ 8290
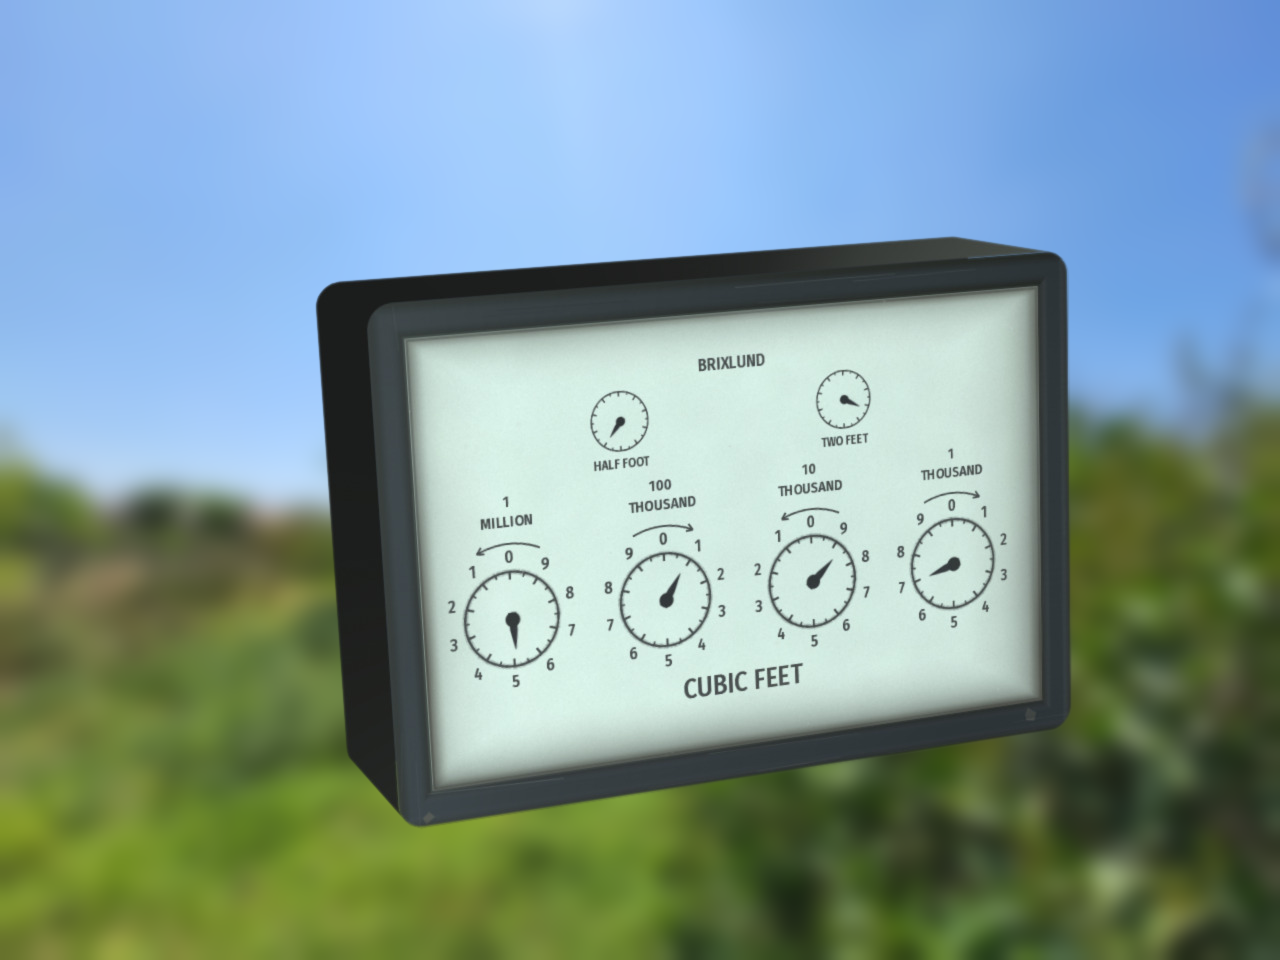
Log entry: ft³ 508700
